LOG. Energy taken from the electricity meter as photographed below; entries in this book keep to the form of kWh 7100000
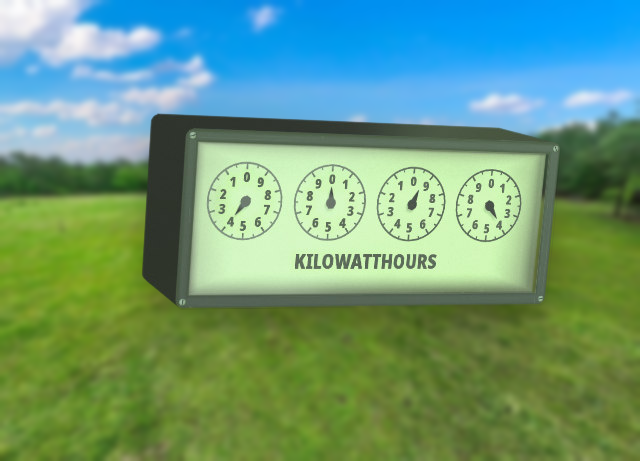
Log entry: kWh 3994
